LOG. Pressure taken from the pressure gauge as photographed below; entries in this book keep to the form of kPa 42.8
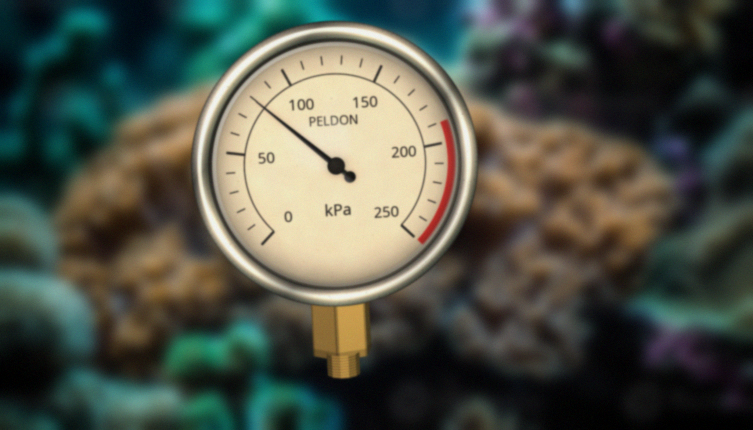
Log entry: kPa 80
